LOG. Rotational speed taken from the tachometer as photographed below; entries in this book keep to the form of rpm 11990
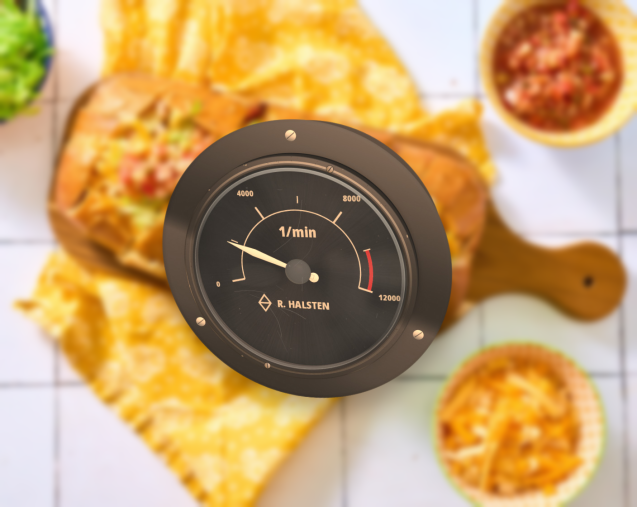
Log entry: rpm 2000
